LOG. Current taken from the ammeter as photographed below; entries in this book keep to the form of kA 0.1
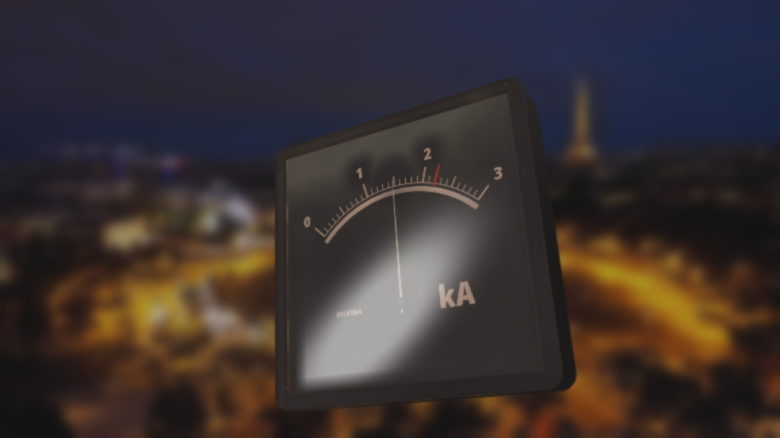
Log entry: kA 1.5
